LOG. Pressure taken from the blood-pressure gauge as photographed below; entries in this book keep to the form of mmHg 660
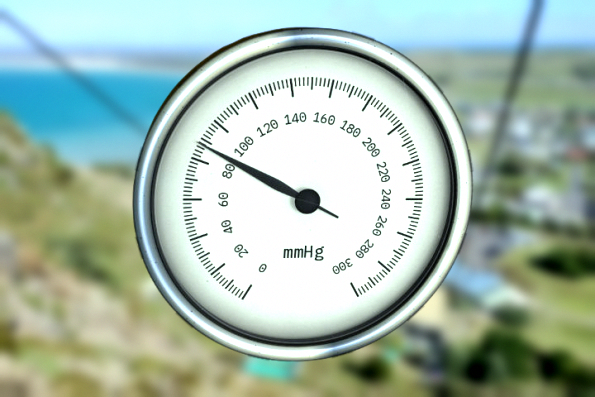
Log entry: mmHg 88
